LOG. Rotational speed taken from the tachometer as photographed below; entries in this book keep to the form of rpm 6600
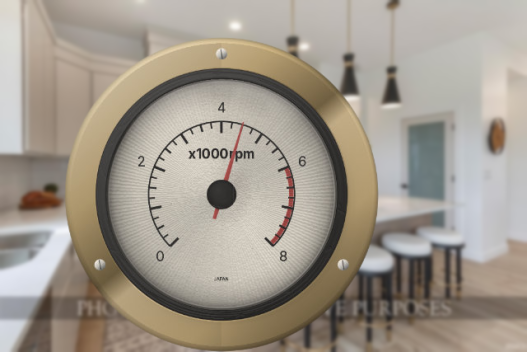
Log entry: rpm 4500
